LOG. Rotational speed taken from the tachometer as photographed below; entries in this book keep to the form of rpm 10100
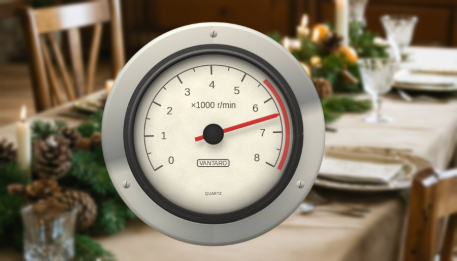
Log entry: rpm 6500
